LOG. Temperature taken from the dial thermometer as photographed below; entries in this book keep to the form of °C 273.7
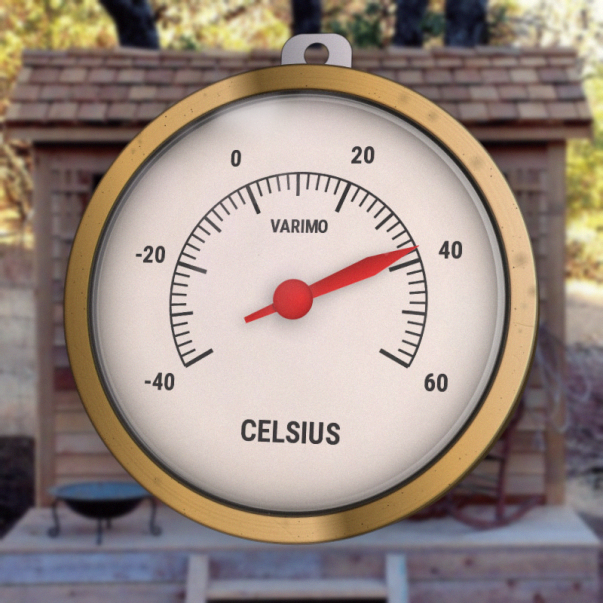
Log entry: °C 38
